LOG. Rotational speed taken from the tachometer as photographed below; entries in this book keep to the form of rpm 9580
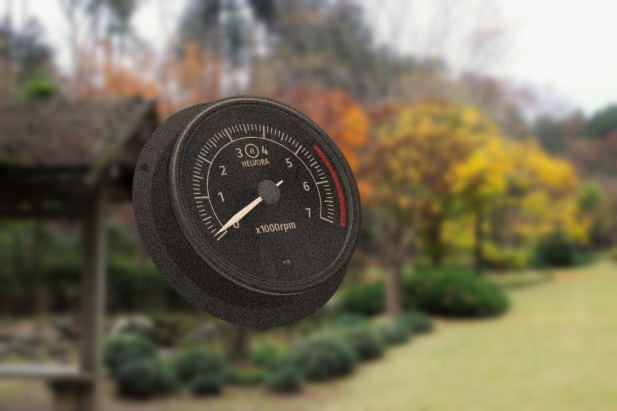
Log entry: rpm 100
